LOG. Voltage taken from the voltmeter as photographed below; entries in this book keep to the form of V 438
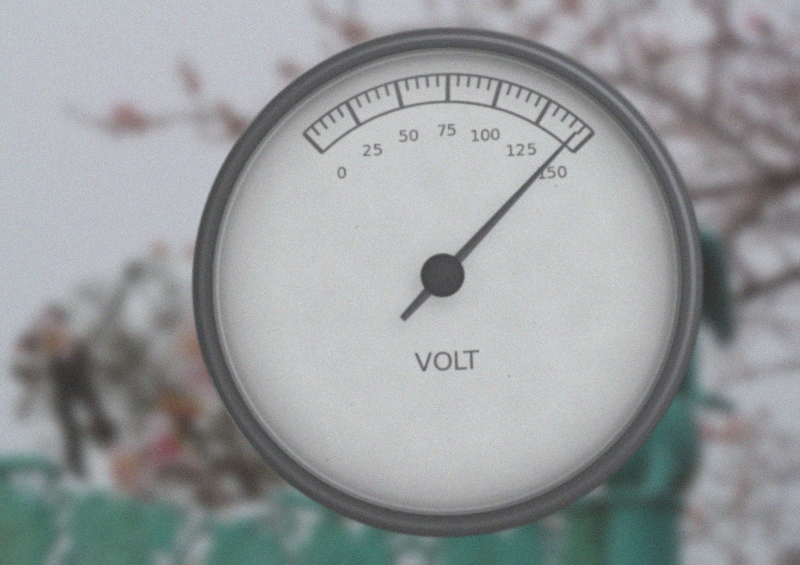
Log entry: V 145
